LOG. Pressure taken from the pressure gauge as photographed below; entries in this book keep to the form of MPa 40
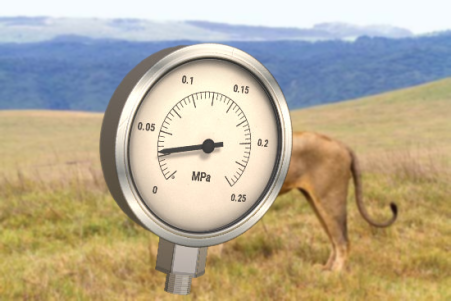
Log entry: MPa 0.03
